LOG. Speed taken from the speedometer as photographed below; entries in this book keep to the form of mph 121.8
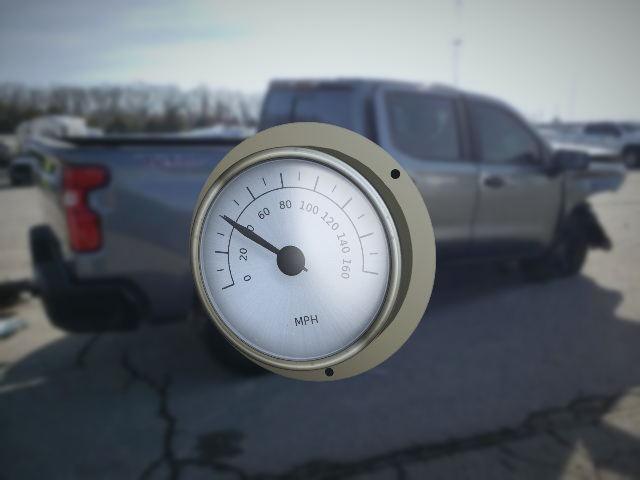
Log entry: mph 40
